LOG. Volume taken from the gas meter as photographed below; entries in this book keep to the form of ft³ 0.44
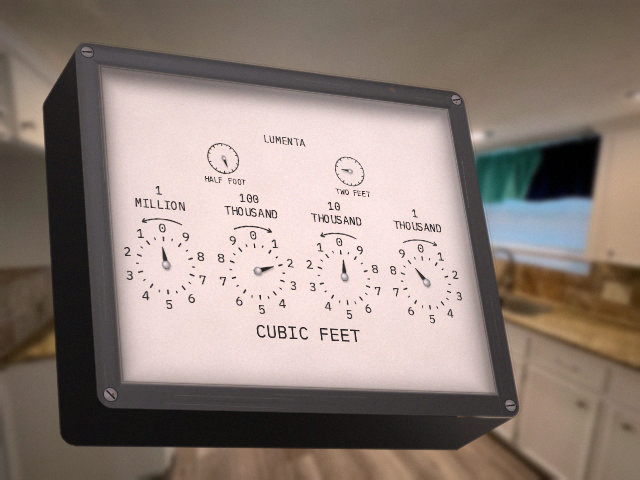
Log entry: ft³ 19900
